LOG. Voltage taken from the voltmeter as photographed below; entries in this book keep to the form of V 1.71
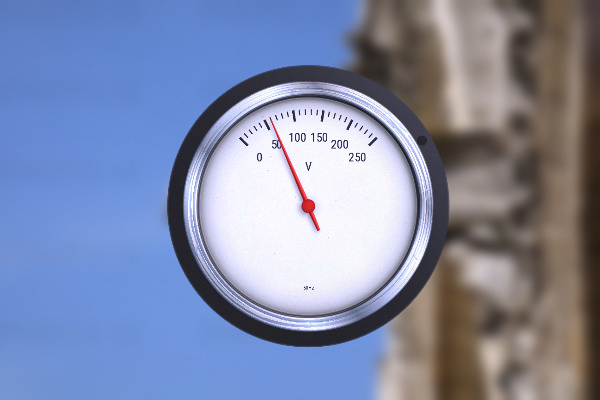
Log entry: V 60
